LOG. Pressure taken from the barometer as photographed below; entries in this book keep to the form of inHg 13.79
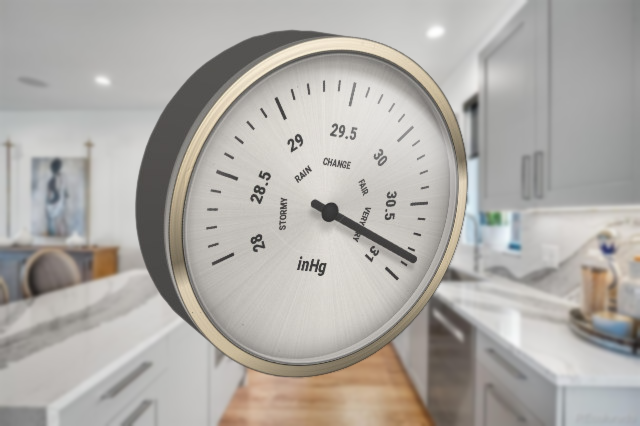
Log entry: inHg 30.85
